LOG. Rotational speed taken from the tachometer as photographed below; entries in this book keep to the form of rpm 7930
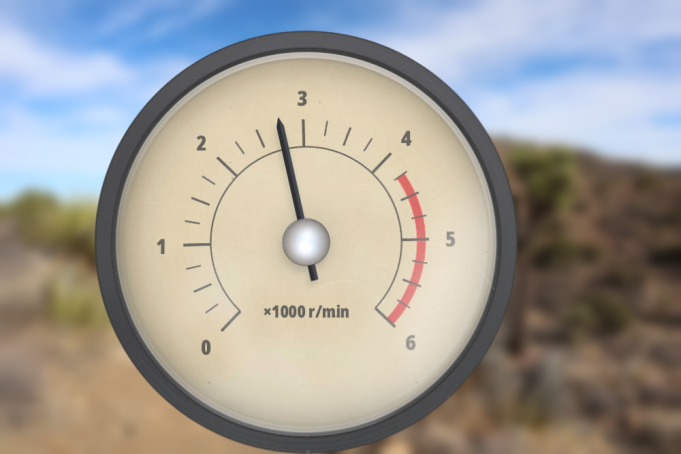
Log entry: rpm 2750
